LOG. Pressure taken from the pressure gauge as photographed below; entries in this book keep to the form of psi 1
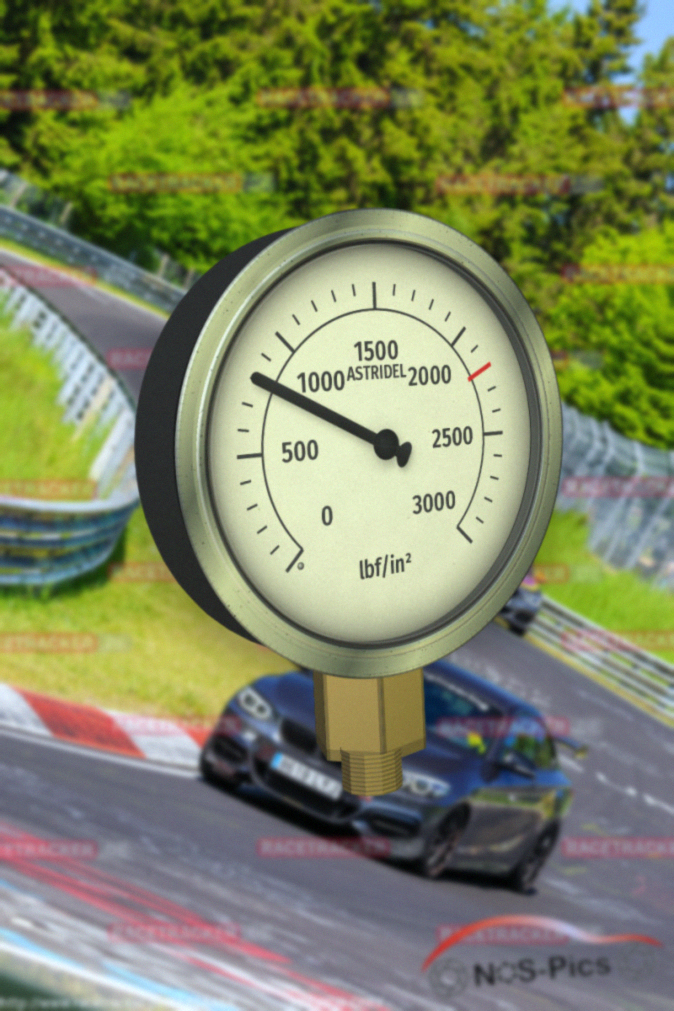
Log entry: psi 800
